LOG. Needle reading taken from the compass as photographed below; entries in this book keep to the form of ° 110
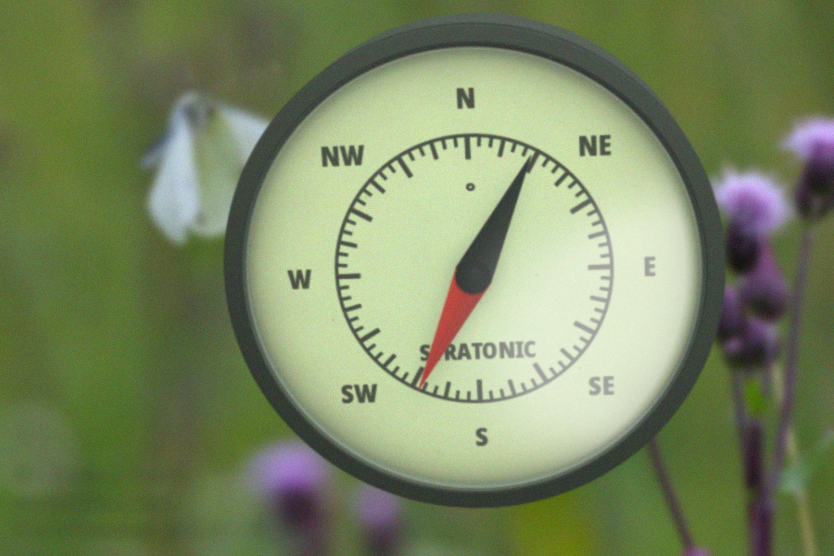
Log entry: ° 207.5
